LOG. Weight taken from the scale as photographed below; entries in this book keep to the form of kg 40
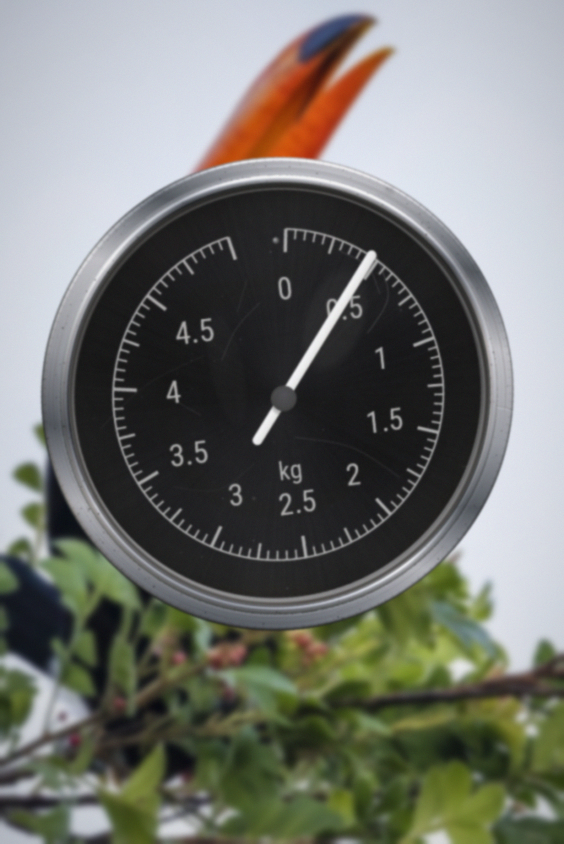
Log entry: kg 0.45
